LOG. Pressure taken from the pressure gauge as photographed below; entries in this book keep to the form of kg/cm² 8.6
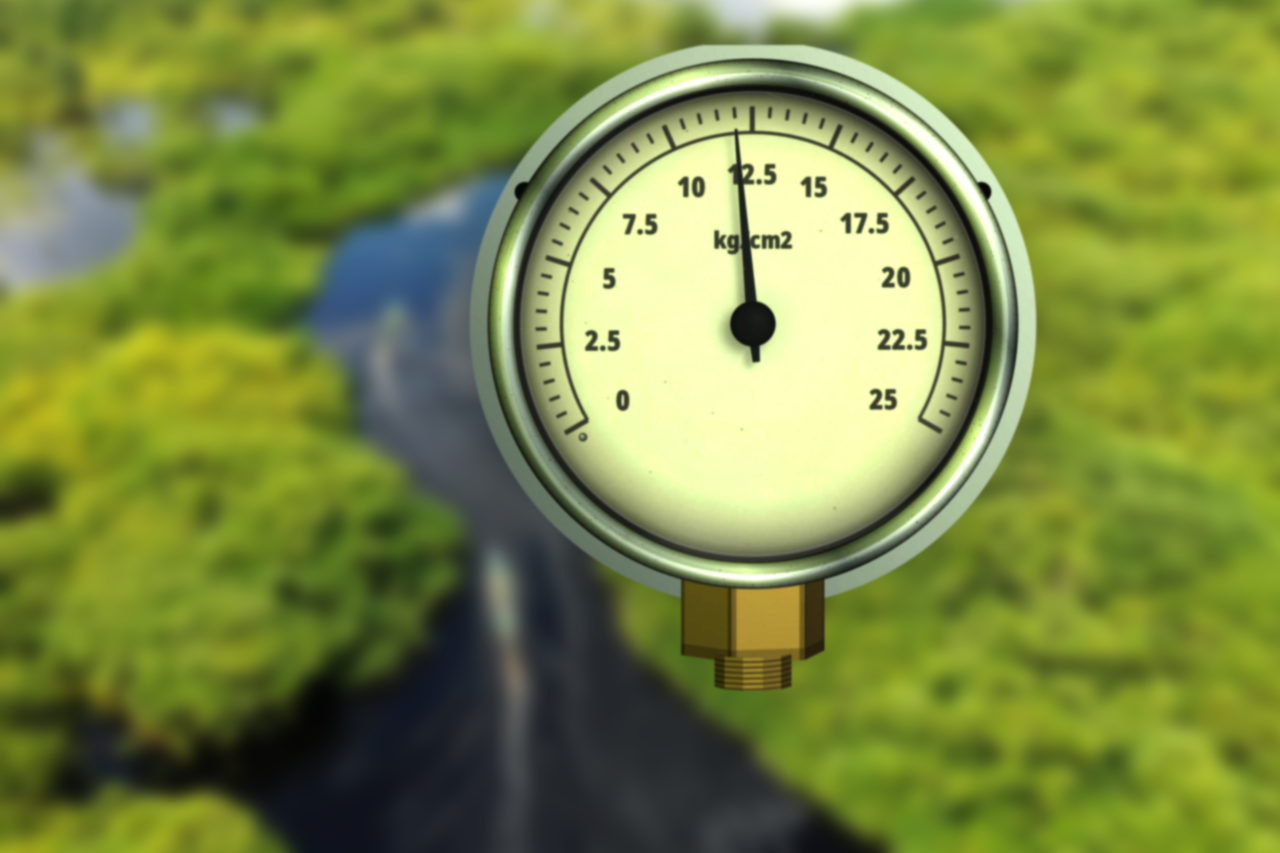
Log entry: kg/cm² 12
